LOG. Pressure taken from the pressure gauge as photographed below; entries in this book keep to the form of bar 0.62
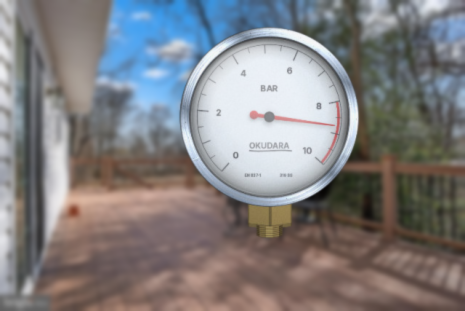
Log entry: bar 8.75
